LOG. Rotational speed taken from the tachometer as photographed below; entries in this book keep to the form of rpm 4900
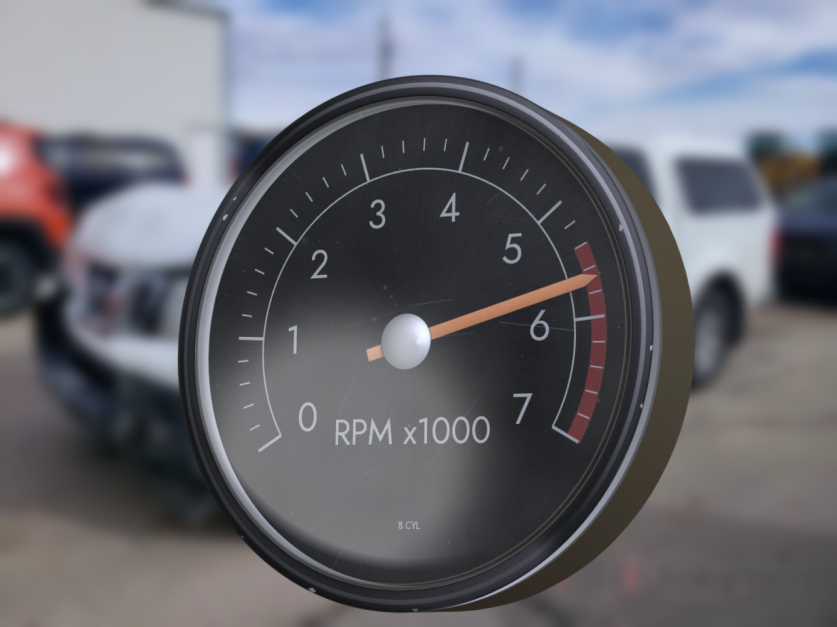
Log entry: rpm 5700
